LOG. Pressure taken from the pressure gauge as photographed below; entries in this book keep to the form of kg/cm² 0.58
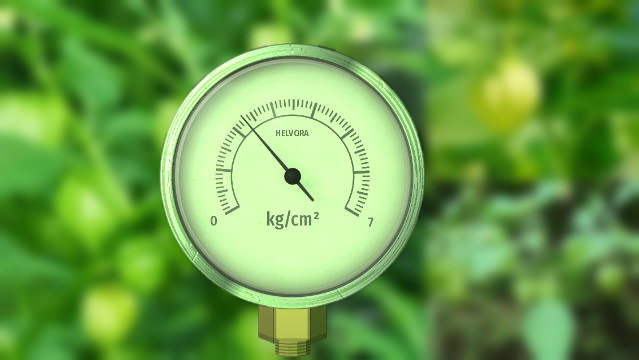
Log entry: kg/cm² 2.3
